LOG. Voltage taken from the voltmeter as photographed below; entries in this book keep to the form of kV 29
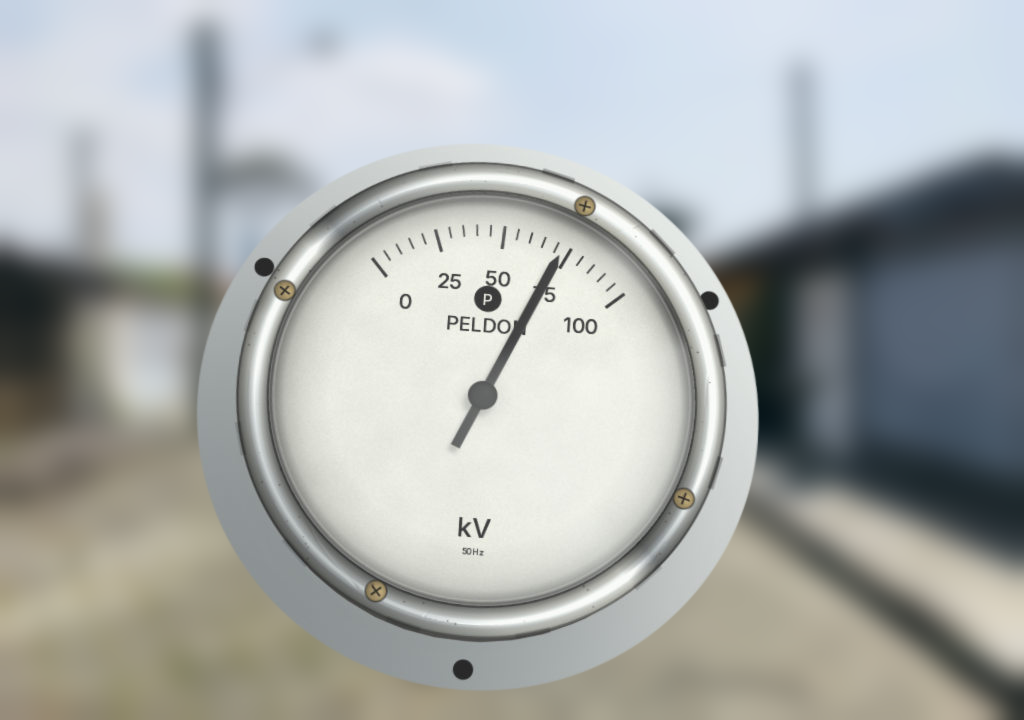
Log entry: kV 72.5
